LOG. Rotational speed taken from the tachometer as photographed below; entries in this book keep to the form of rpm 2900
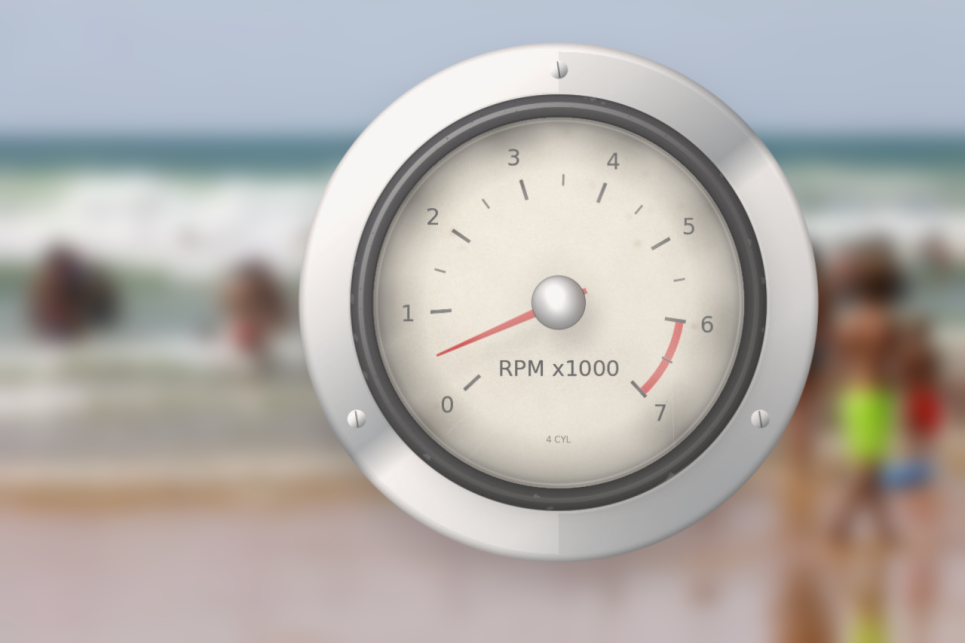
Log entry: rpm 500
